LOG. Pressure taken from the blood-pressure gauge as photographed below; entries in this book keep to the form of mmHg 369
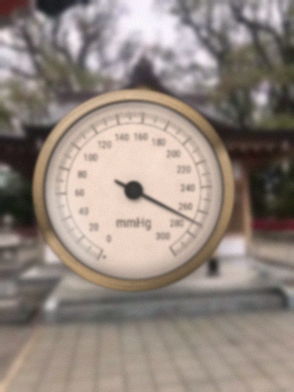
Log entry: mmHg 270
